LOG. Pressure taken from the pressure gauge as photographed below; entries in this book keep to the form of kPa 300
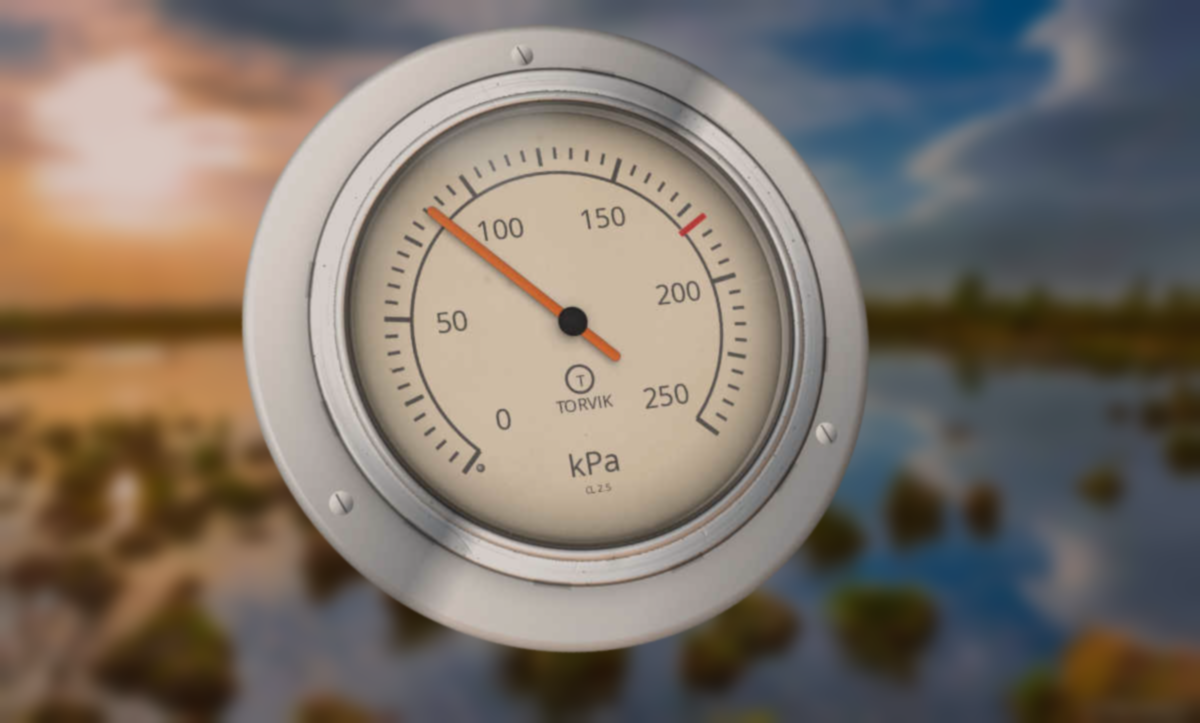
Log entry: kPa 85
